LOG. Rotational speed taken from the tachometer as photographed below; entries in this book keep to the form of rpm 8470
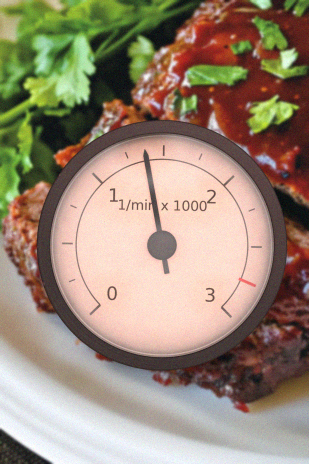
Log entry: rpm 1375
